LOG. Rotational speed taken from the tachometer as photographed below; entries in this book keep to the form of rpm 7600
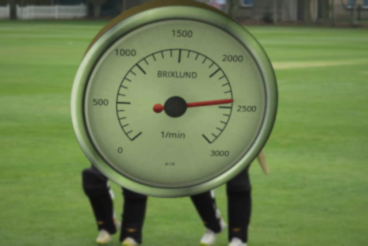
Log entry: rpm 2400
